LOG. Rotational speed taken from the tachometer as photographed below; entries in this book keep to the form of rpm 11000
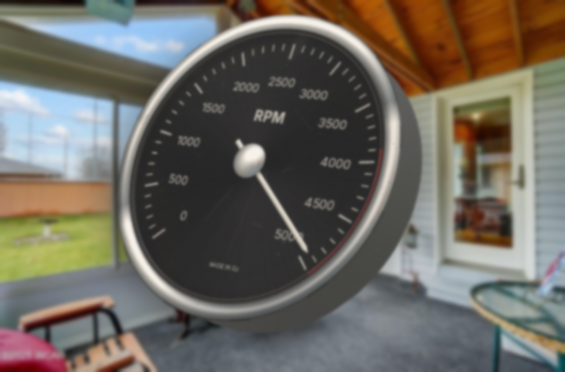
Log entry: rpm 4900
